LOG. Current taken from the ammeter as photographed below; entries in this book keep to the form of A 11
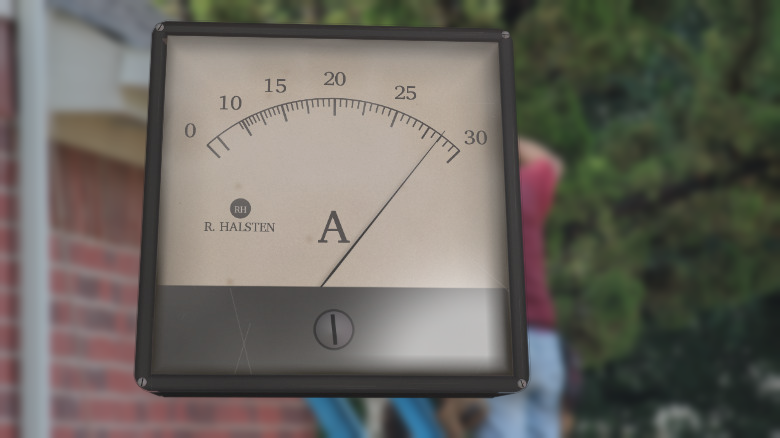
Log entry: A 28.5
